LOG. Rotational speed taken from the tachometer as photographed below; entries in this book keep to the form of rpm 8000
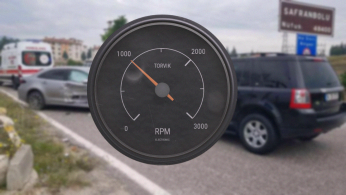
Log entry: rpm 1000
